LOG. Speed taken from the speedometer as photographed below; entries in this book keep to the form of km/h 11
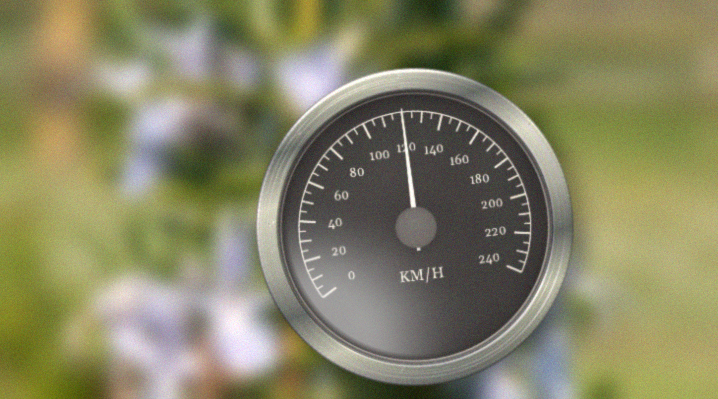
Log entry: km/h 120
